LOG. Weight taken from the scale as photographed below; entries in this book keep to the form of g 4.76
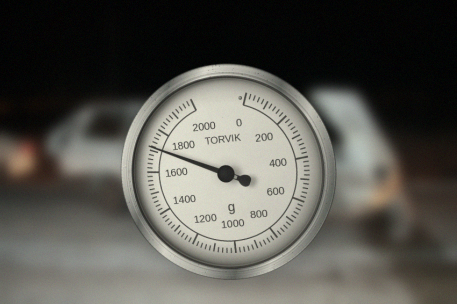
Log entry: g 1720
